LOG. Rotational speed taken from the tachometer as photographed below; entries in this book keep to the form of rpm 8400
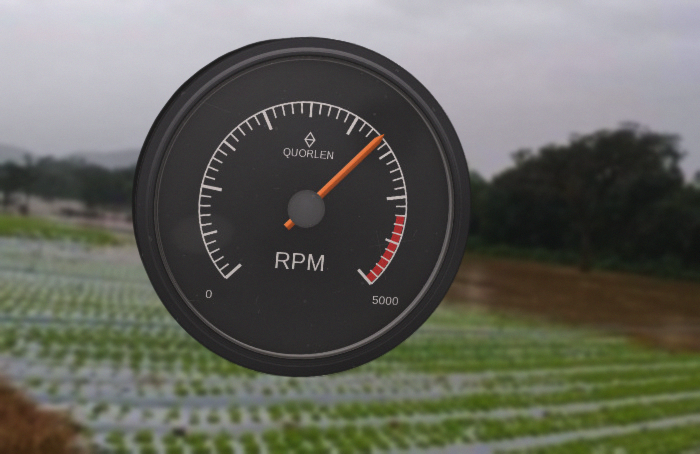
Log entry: rpm 3300
